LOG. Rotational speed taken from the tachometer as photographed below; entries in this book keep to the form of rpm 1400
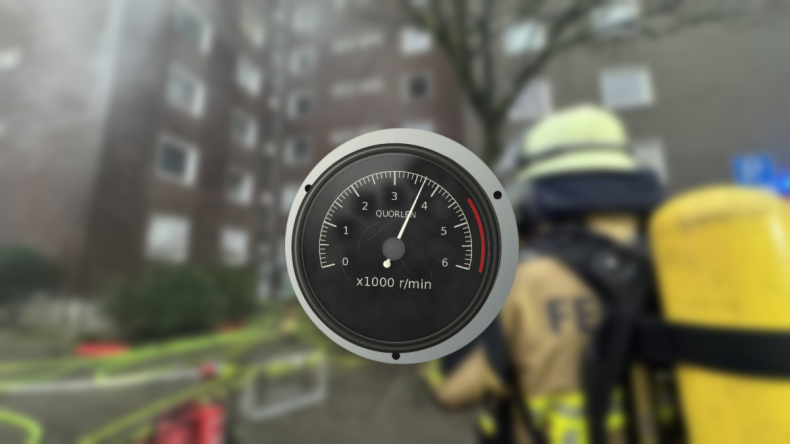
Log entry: rpm 3700
